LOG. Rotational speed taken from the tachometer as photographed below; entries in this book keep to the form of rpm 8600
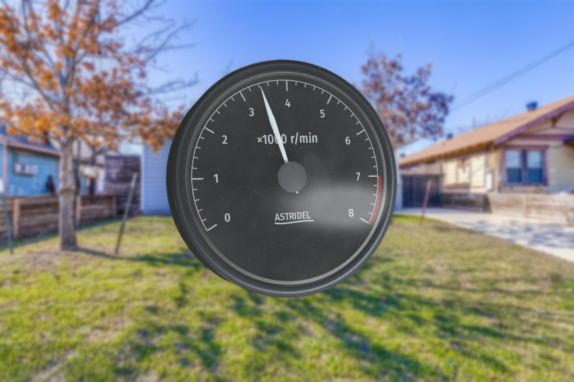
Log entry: rpm 3400
